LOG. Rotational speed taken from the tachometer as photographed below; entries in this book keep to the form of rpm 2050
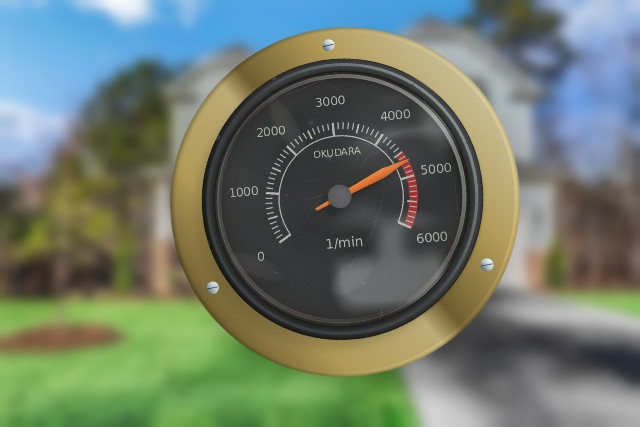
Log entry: rpm 4700
